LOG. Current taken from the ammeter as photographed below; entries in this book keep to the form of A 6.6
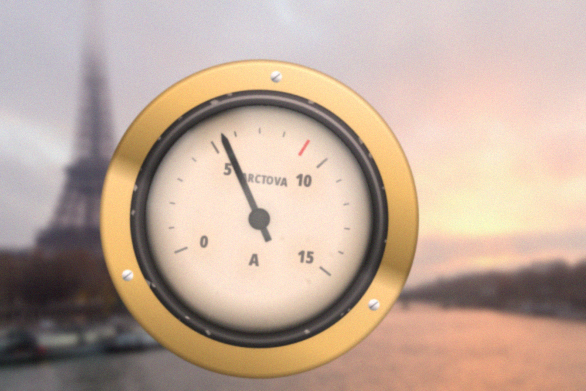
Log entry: A 5.5
